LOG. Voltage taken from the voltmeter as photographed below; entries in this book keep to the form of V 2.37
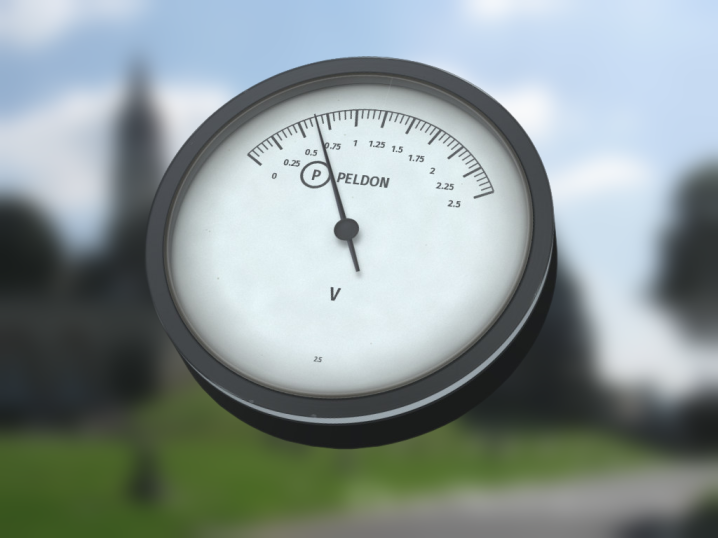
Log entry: V 0.65
